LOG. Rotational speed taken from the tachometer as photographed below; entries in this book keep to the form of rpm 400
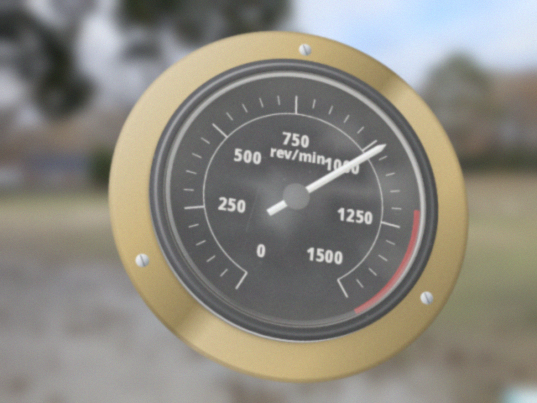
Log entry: rpm 1025
